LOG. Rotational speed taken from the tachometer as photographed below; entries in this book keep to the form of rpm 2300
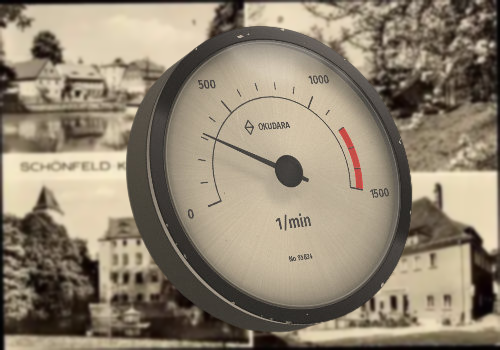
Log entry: rpm 300
